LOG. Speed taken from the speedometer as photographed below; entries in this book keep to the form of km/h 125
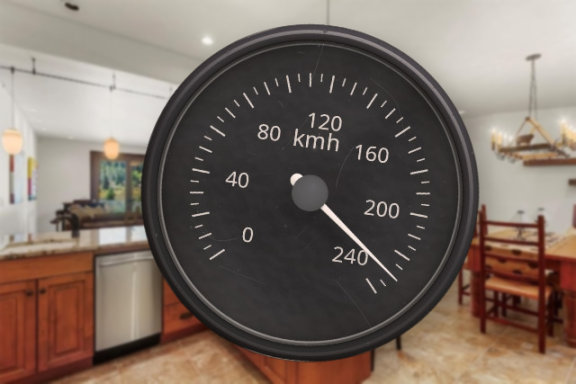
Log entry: km/h 230
